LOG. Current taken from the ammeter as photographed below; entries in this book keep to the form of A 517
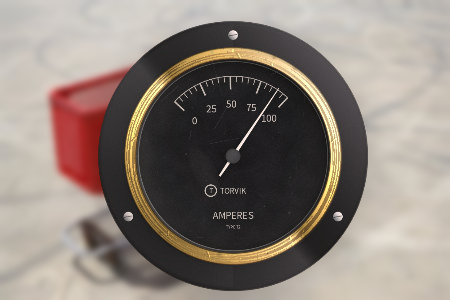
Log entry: A 90
